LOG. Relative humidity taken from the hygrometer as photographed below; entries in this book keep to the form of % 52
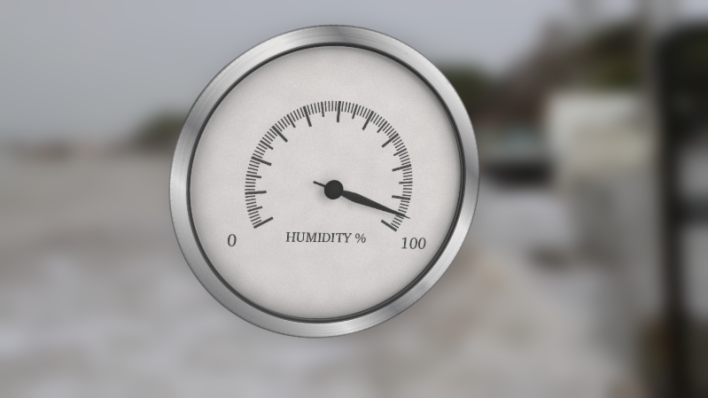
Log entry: % 95
